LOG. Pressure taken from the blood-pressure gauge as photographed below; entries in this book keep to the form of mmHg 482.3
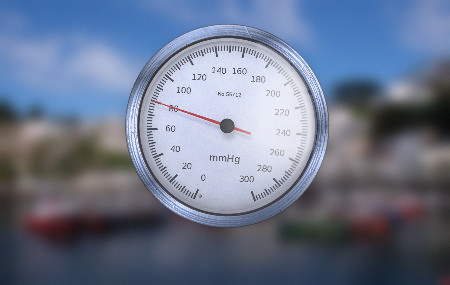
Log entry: mmHg 80
